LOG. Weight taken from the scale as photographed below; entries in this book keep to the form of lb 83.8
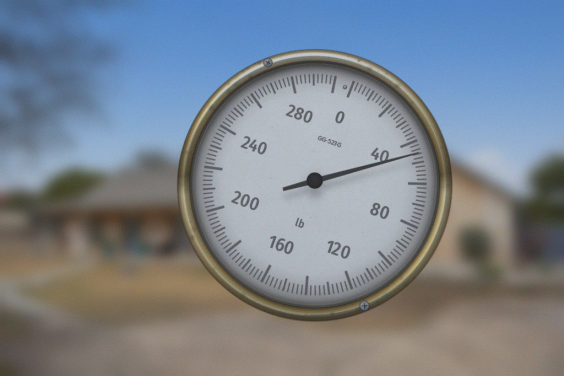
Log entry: lb 46
